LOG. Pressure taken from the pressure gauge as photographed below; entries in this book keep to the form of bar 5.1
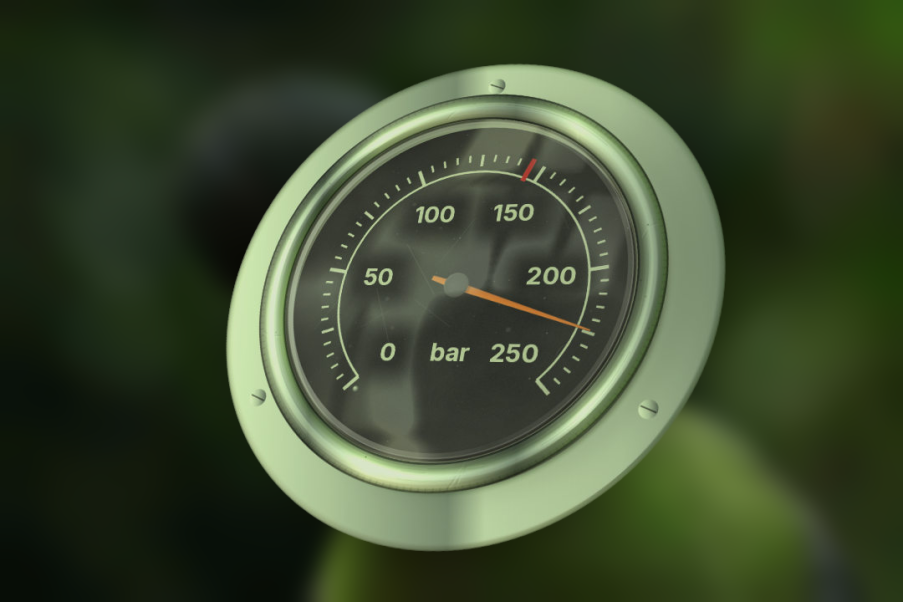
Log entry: bar 225
